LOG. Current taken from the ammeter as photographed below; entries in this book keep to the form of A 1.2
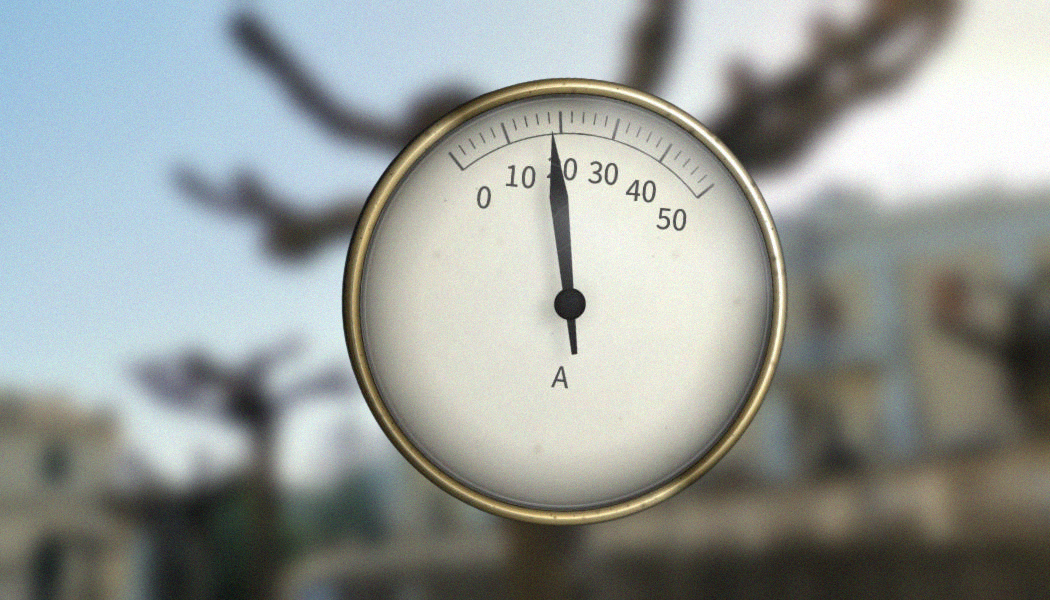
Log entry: A 18
